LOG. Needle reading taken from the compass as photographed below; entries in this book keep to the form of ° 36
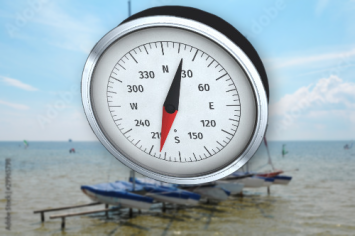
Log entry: ° 200
